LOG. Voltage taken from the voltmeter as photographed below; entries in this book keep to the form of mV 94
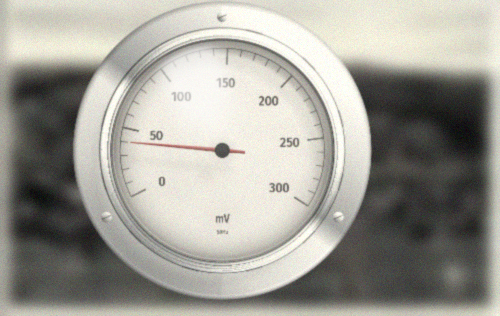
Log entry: mV 40
